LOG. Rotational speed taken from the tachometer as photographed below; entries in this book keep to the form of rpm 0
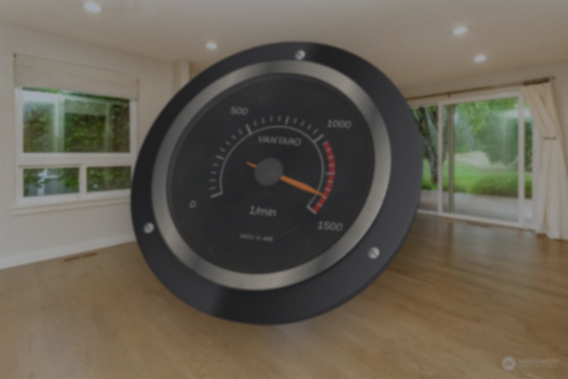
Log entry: rpm 1400
